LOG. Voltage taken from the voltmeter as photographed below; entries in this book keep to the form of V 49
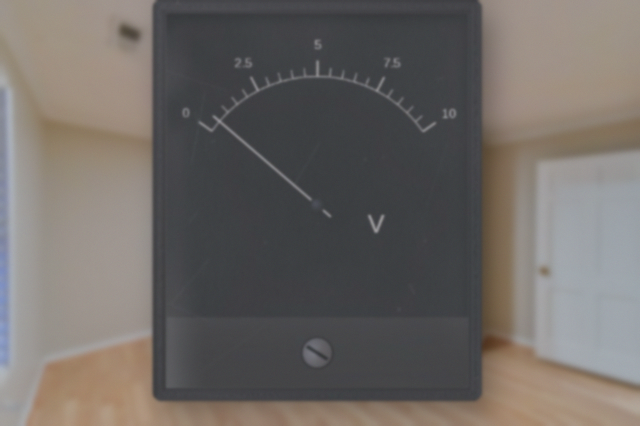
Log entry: V 0.5
